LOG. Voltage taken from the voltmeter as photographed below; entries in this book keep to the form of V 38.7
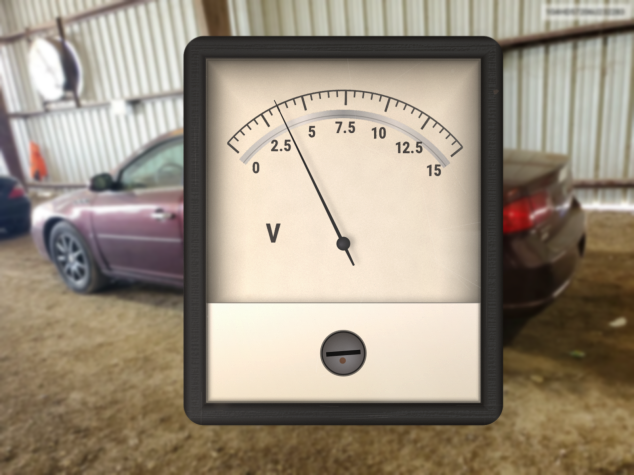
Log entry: V 3.5
